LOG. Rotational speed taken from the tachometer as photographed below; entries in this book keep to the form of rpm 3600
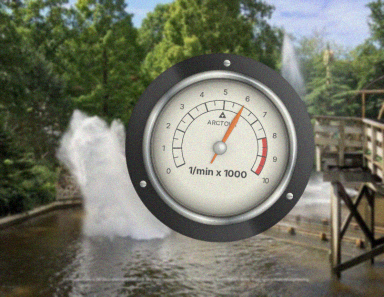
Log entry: rpm 6000
